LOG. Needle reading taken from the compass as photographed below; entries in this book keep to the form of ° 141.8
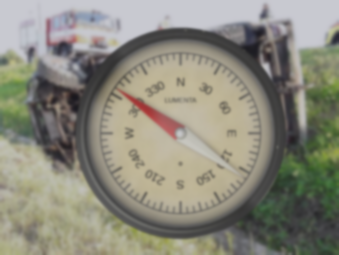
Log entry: ° 305
